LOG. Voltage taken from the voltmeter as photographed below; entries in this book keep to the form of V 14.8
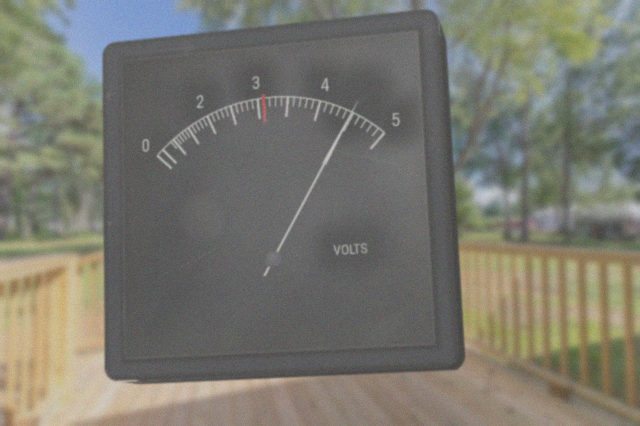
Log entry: V 4.5
